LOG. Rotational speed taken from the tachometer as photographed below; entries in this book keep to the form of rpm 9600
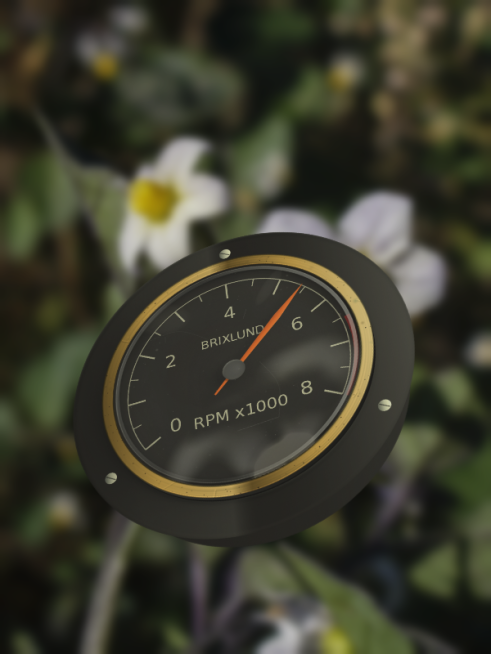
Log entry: rpm 5500
